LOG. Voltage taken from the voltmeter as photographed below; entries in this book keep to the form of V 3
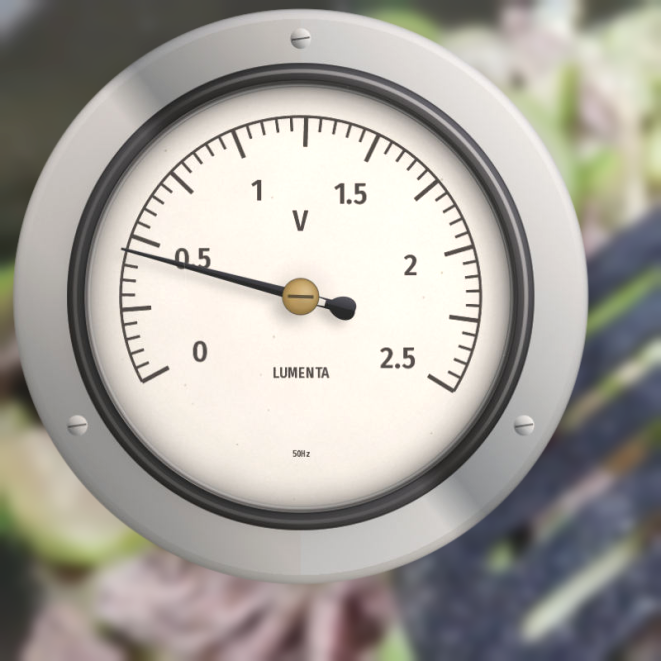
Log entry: V 0.45
